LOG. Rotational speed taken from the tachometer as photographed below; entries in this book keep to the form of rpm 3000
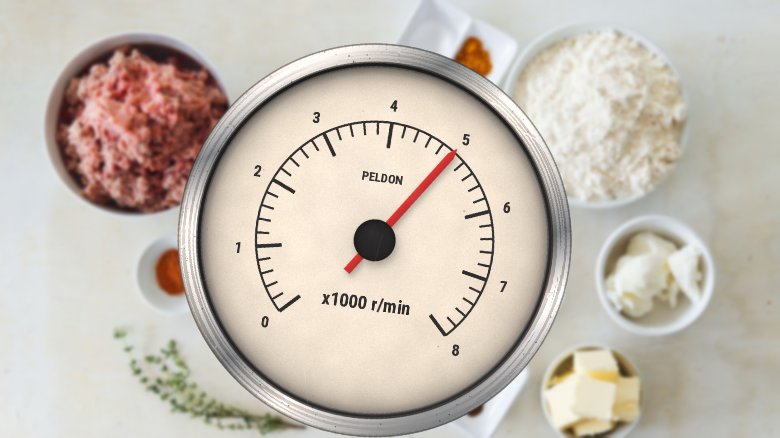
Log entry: rpm 5000
